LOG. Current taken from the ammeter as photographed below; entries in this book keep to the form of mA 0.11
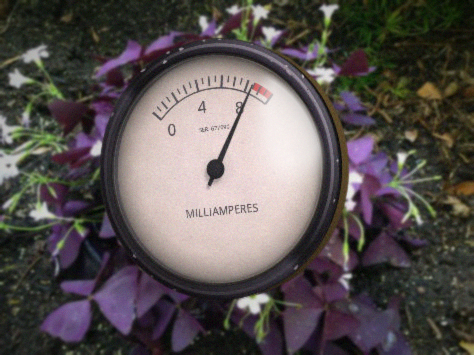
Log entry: mA 8.5
